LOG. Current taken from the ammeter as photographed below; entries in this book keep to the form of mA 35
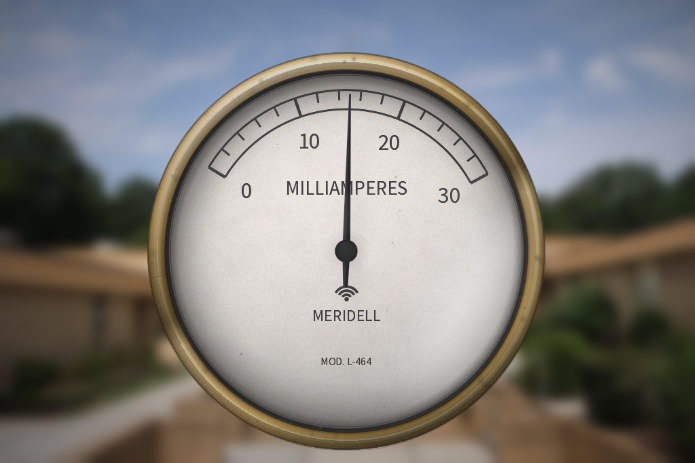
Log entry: mA 15
